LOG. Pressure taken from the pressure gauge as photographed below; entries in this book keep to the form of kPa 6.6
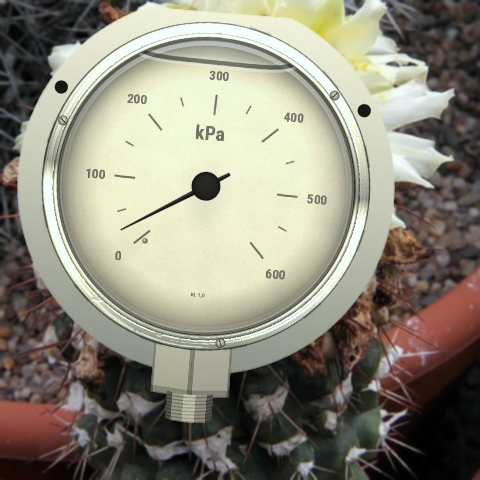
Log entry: kPa 25
